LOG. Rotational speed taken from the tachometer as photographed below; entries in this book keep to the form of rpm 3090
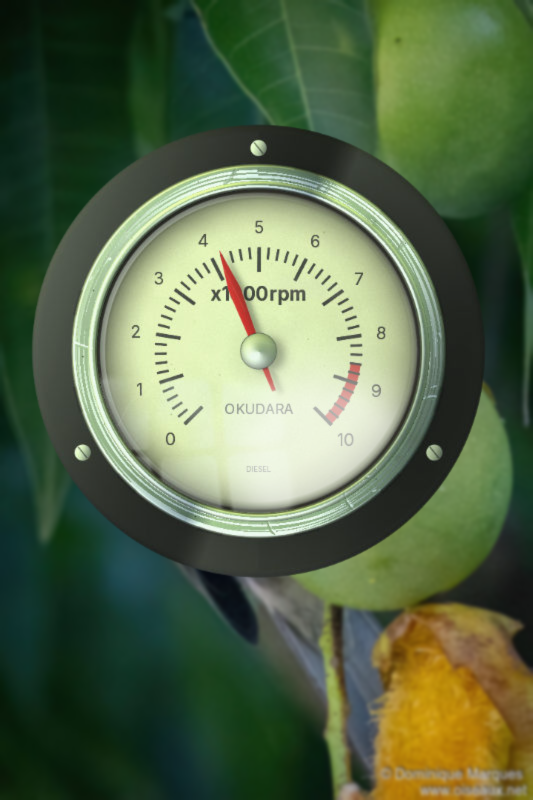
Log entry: rpm 4200
